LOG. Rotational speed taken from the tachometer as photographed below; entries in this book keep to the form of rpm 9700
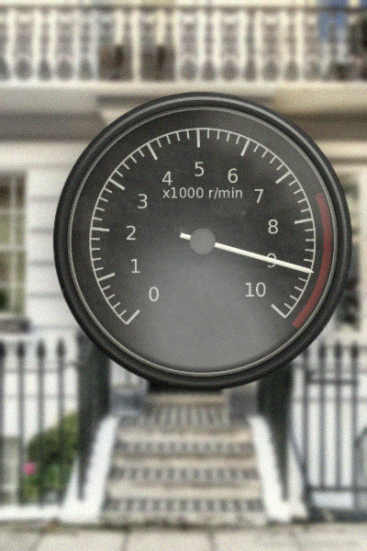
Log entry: rpm 9000
